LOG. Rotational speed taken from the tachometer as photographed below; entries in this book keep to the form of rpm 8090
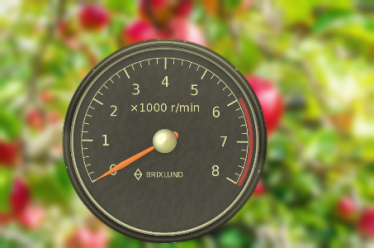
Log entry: rpm 0
